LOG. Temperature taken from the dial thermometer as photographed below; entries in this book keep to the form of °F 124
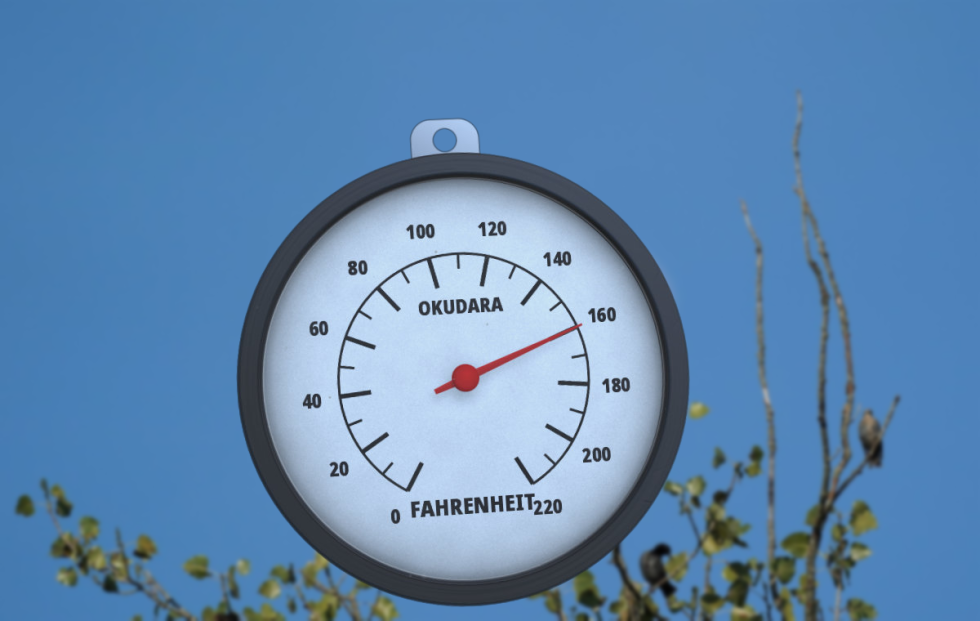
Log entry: °F 160
